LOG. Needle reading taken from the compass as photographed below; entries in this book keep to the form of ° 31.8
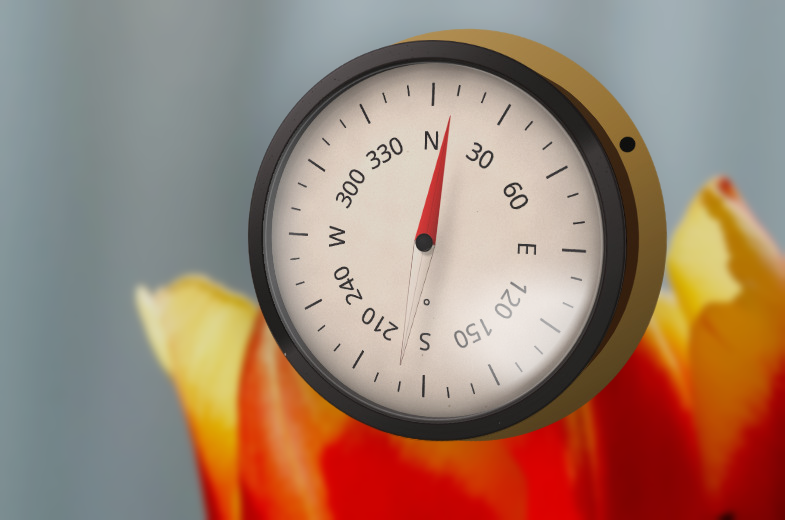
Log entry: ° 10
